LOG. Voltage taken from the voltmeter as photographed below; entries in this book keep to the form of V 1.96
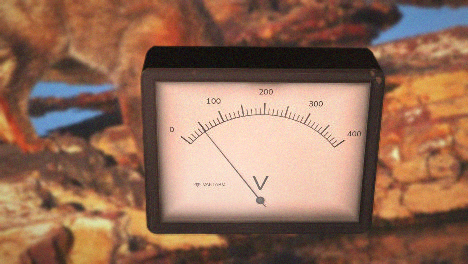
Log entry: V 50
